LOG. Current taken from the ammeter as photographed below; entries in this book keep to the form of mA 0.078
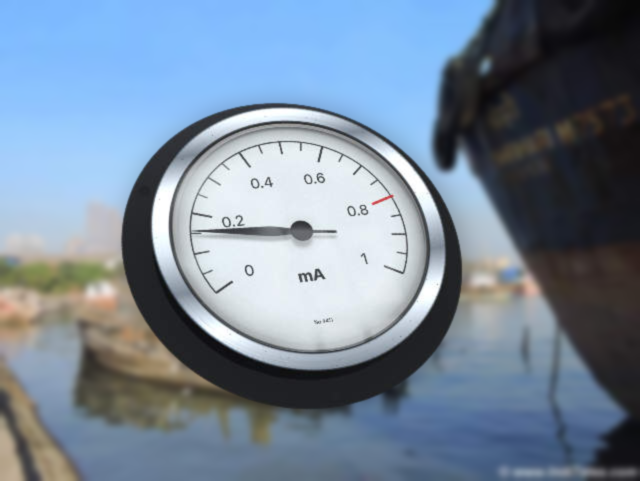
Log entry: mA 0.15
